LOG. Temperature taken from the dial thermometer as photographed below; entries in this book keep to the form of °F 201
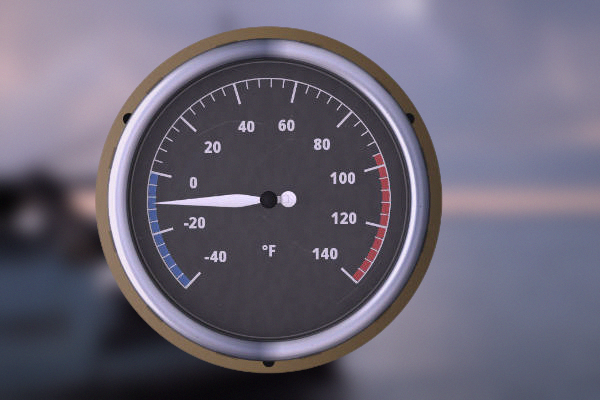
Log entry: °F -10
